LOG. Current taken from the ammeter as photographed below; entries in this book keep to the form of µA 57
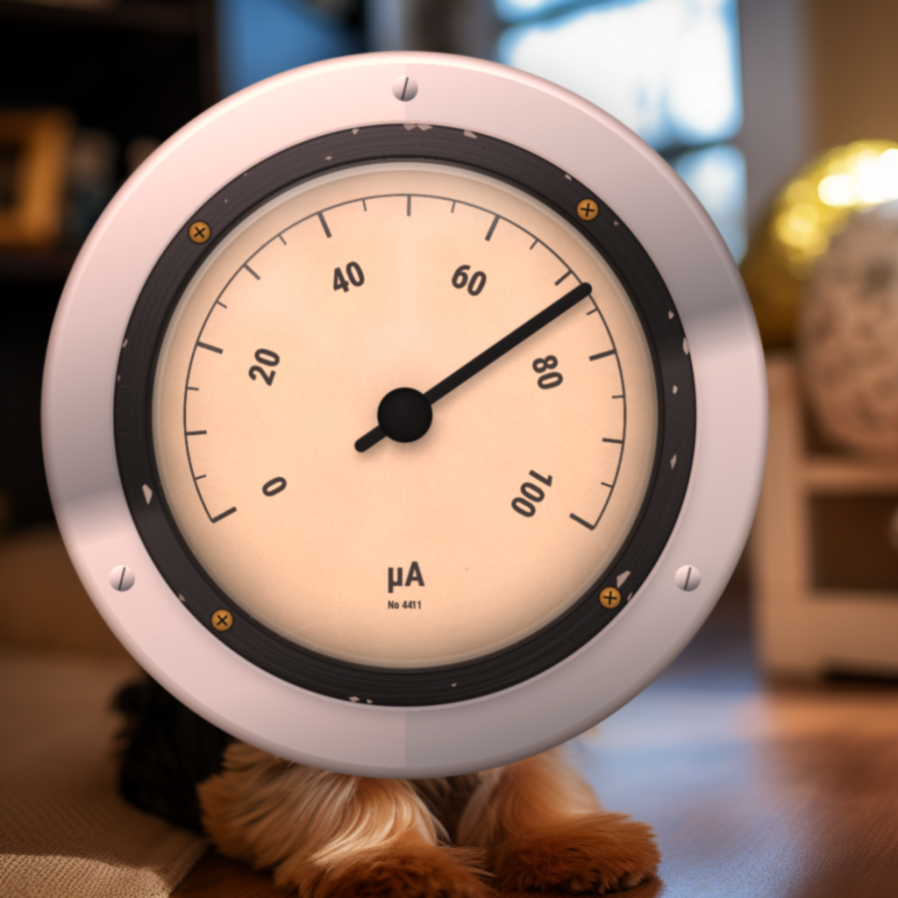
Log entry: µA 72.5
